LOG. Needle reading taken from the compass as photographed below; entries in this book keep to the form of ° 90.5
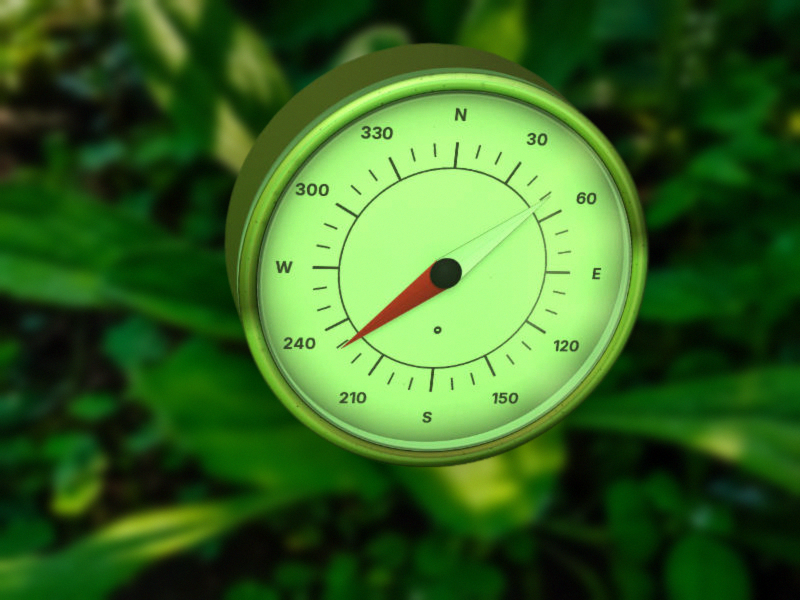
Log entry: ° 230
